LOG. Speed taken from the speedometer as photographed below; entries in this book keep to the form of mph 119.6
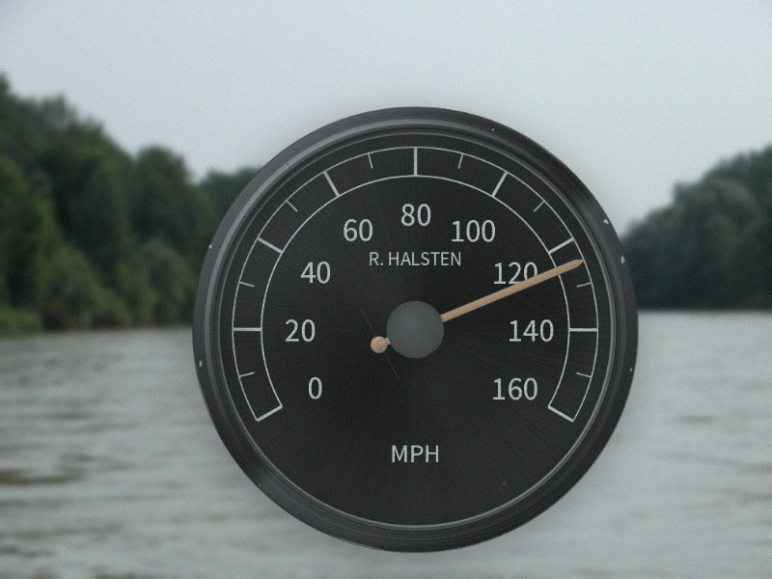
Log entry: mph 125
